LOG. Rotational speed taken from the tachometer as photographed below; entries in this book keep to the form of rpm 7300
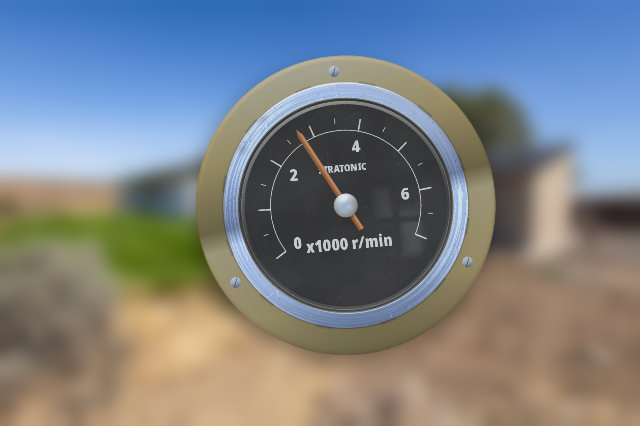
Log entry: rpm 2750
